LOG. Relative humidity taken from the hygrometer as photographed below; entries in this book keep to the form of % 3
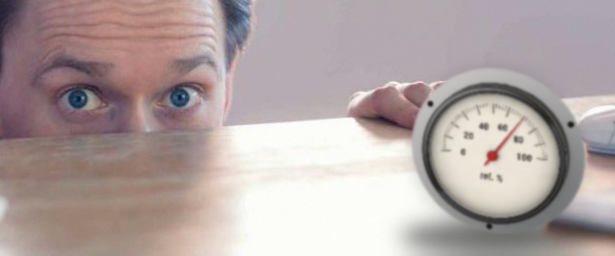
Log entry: % 70
